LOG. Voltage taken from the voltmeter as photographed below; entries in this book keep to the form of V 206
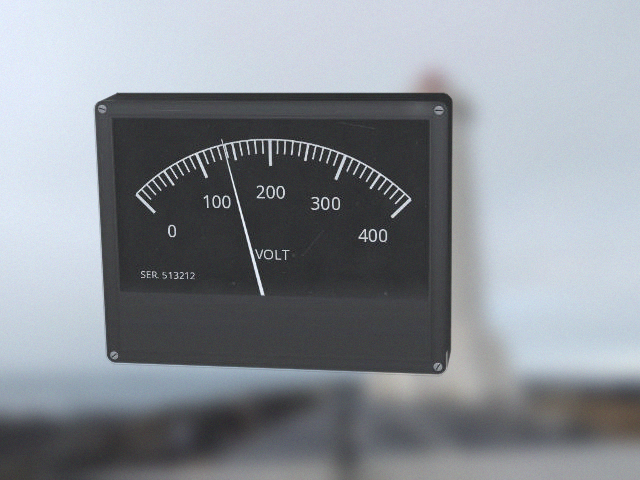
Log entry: V 140
